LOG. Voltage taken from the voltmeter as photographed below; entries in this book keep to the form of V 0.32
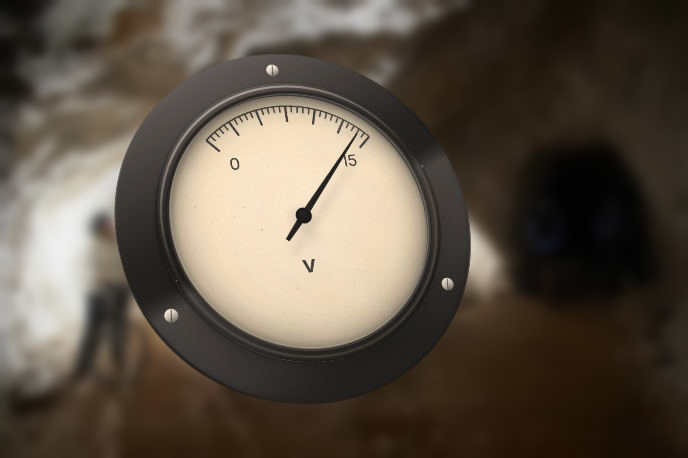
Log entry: V 14
